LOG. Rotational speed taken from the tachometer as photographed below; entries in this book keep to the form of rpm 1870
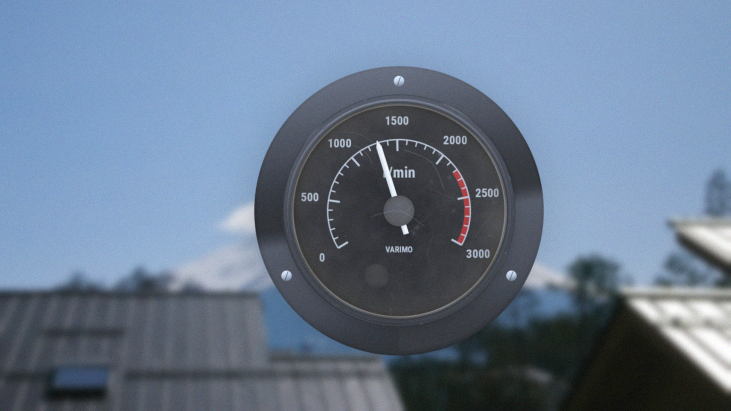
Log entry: rpm 1300
